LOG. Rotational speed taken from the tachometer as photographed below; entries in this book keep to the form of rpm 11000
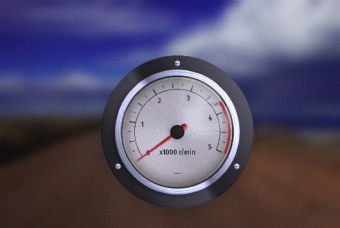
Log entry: rpm 0
